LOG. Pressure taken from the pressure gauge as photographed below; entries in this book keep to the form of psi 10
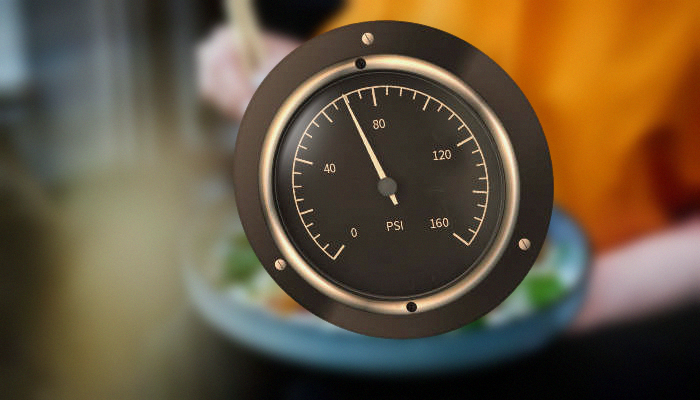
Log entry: psi 70
